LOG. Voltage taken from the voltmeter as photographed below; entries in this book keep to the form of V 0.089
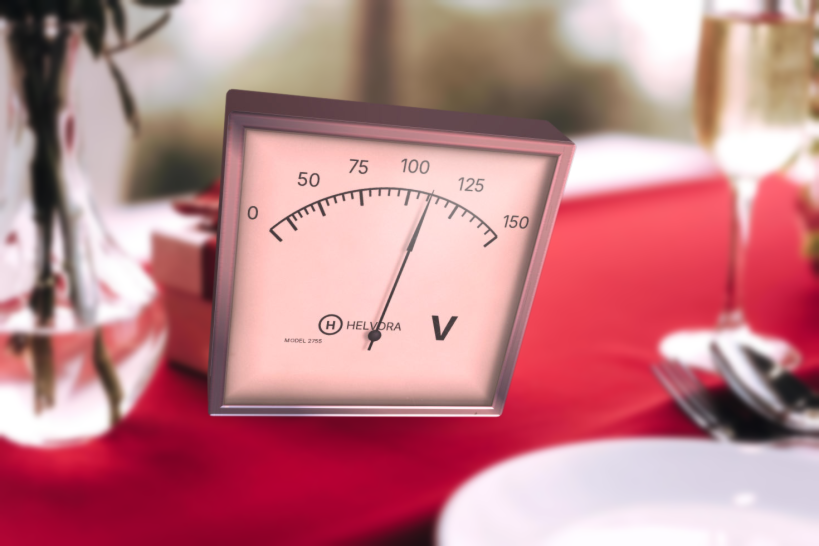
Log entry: V 110
